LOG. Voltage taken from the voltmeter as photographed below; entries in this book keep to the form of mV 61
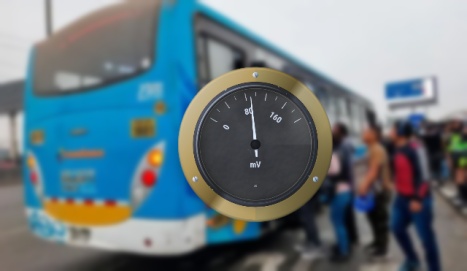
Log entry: mV 90
